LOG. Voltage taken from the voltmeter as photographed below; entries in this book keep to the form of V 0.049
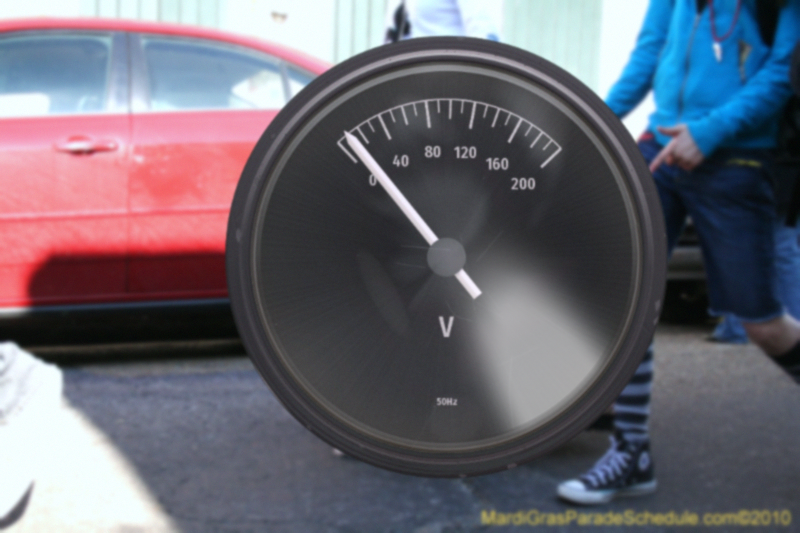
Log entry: V 10
